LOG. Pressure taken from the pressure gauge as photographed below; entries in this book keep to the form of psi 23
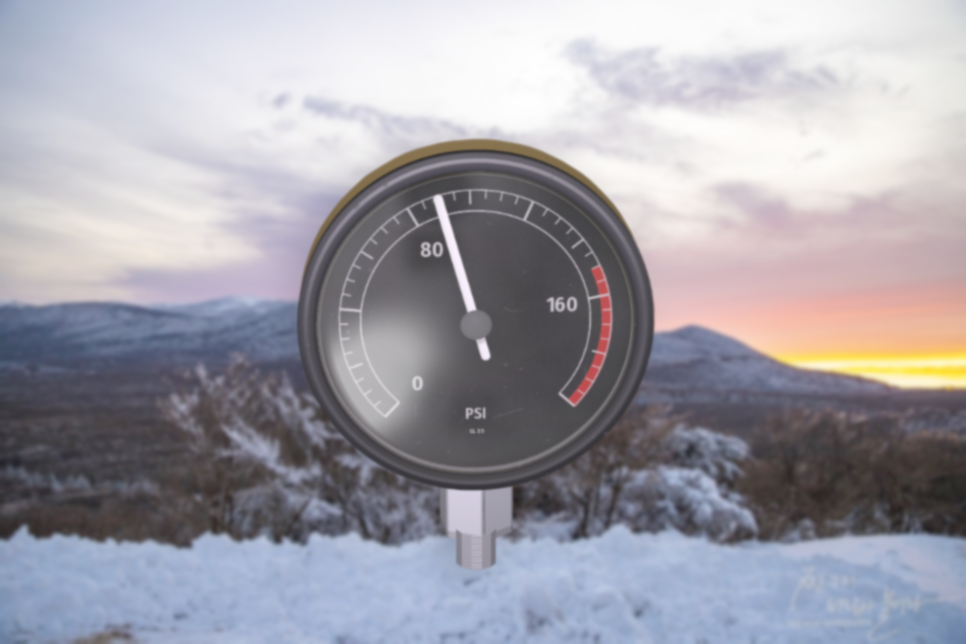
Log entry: psi 90
